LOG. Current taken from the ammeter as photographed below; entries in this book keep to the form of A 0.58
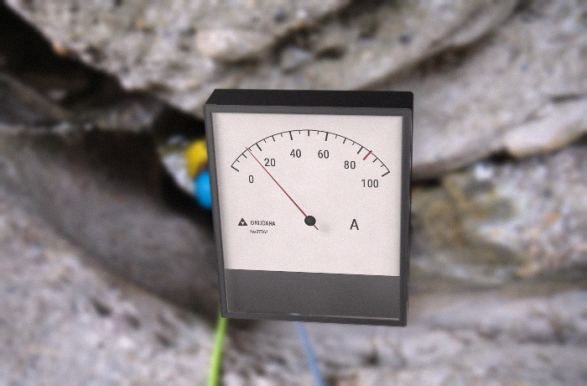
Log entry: A 15
